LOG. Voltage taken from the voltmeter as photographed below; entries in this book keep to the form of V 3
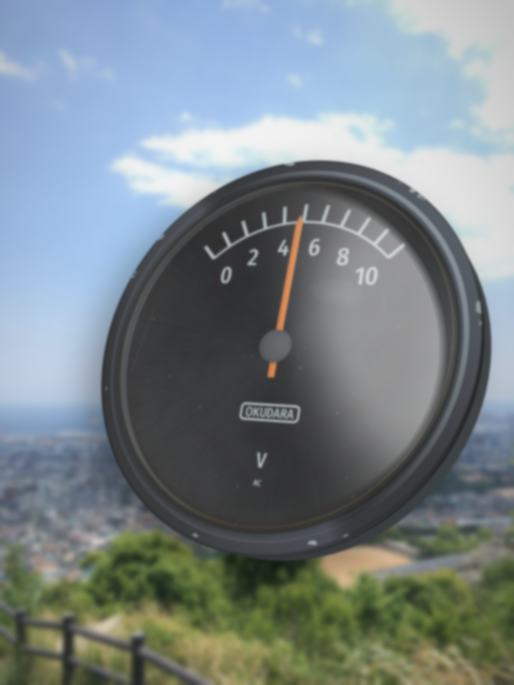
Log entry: V 5
